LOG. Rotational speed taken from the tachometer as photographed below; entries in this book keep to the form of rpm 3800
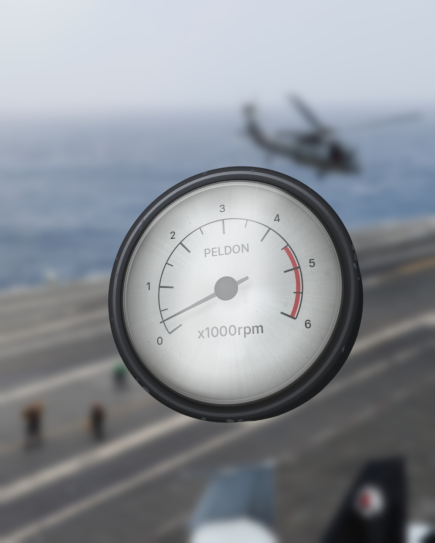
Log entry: rpm 250
